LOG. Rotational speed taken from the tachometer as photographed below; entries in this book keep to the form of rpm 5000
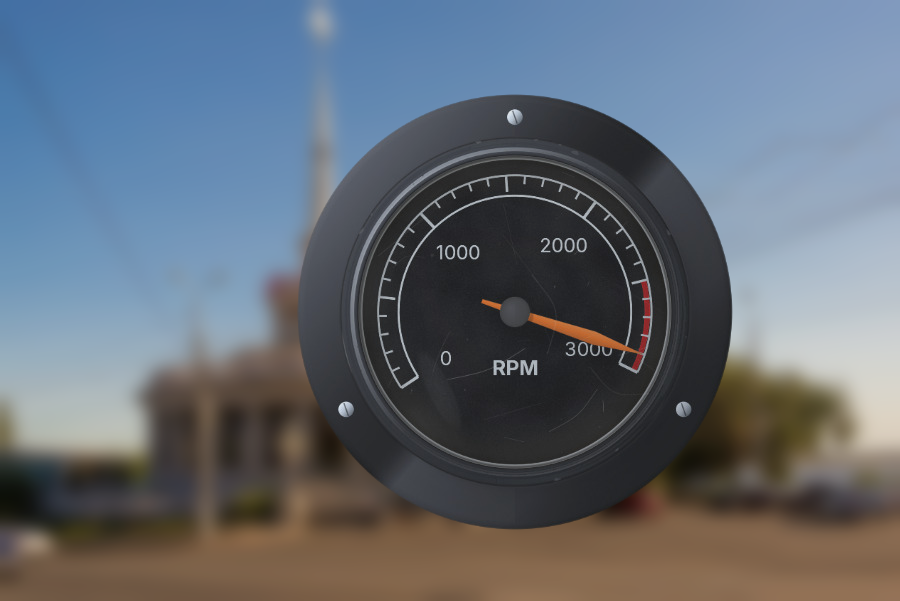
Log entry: rpm 2900
